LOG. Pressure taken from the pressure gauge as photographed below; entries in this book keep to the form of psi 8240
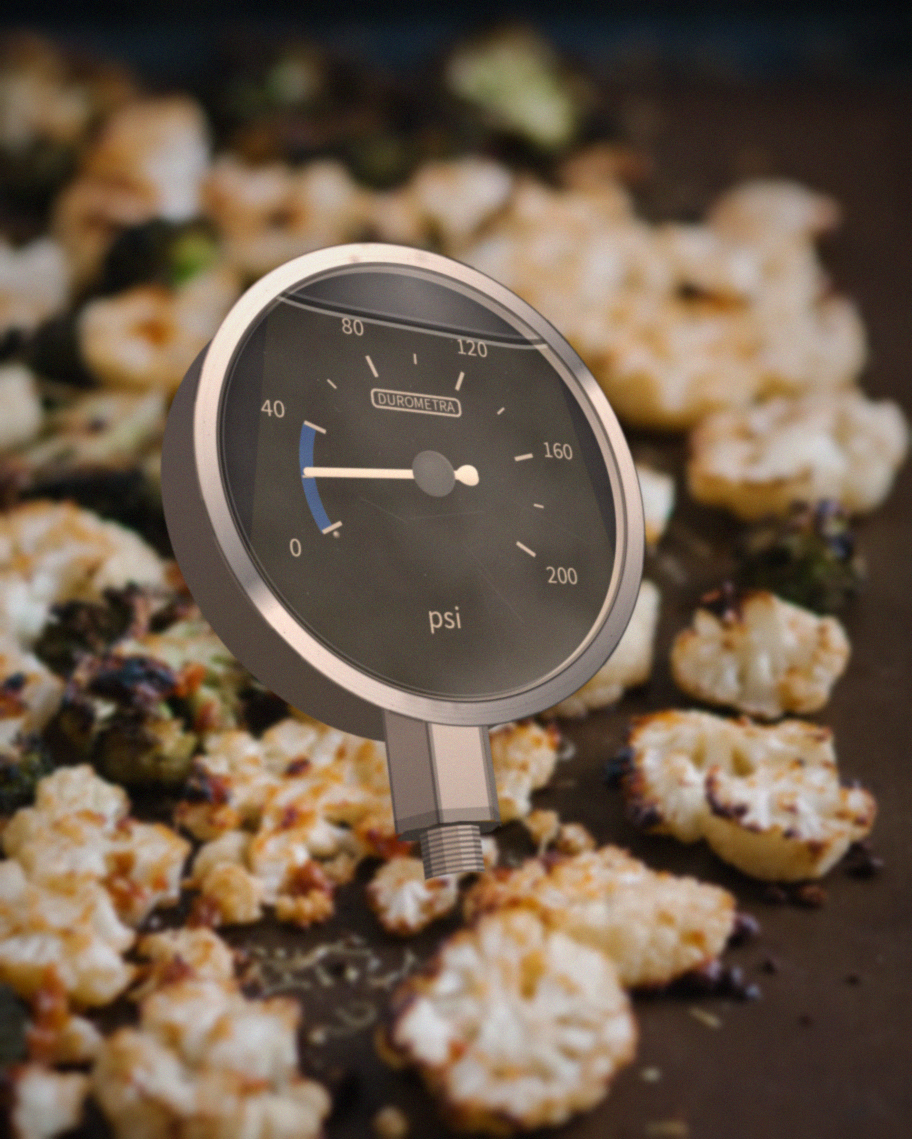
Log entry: psi 20
